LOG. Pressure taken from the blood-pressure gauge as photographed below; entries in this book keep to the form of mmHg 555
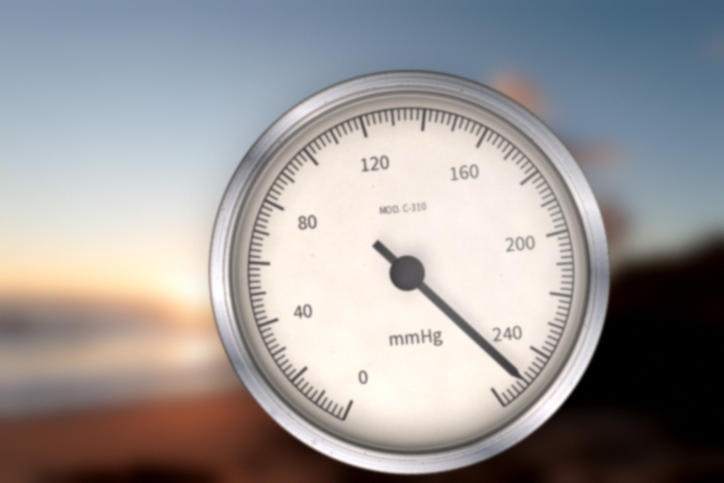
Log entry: mmHg 250
